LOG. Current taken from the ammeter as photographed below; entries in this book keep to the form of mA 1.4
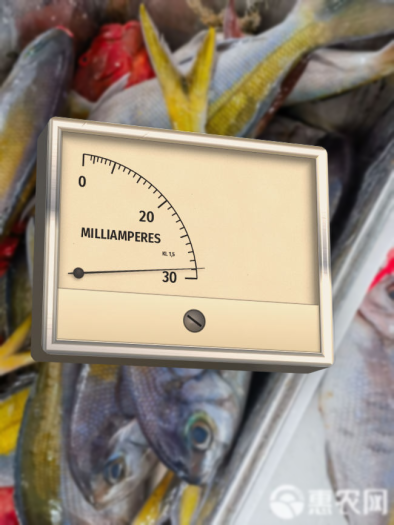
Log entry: mA 29
